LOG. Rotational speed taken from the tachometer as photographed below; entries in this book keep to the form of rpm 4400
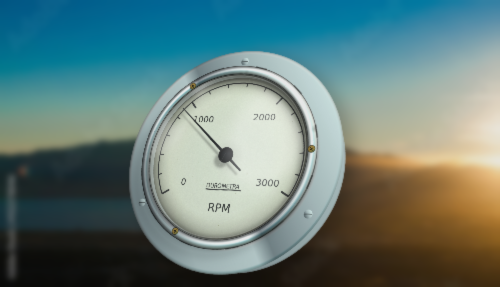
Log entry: rpm 900
